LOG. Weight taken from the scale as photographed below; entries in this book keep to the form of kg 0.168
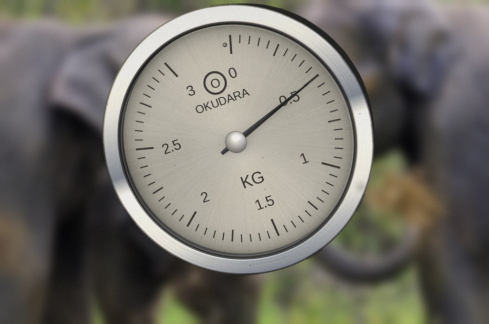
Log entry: kg 0.5
